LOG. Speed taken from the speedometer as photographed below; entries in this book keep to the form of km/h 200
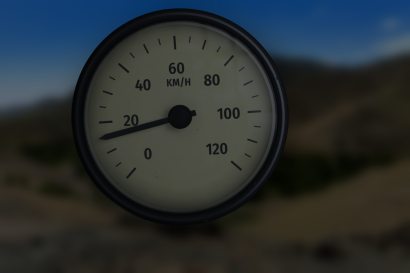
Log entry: km/h 15
